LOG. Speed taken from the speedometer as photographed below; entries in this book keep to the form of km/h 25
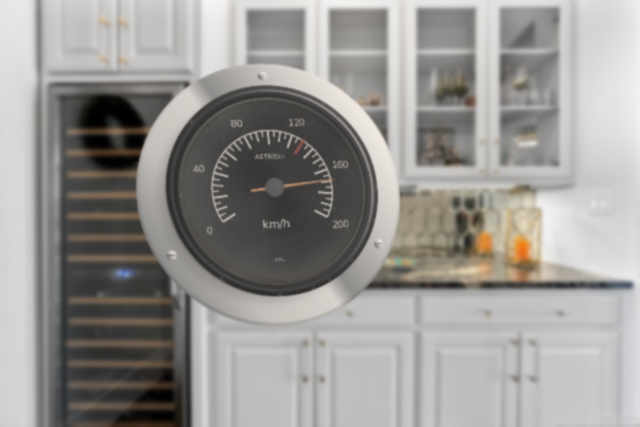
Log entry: km/h 170
